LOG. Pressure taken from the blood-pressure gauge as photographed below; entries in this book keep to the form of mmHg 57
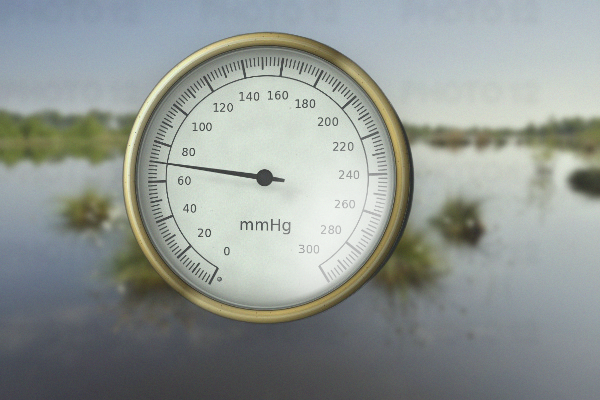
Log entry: mmHg 70
